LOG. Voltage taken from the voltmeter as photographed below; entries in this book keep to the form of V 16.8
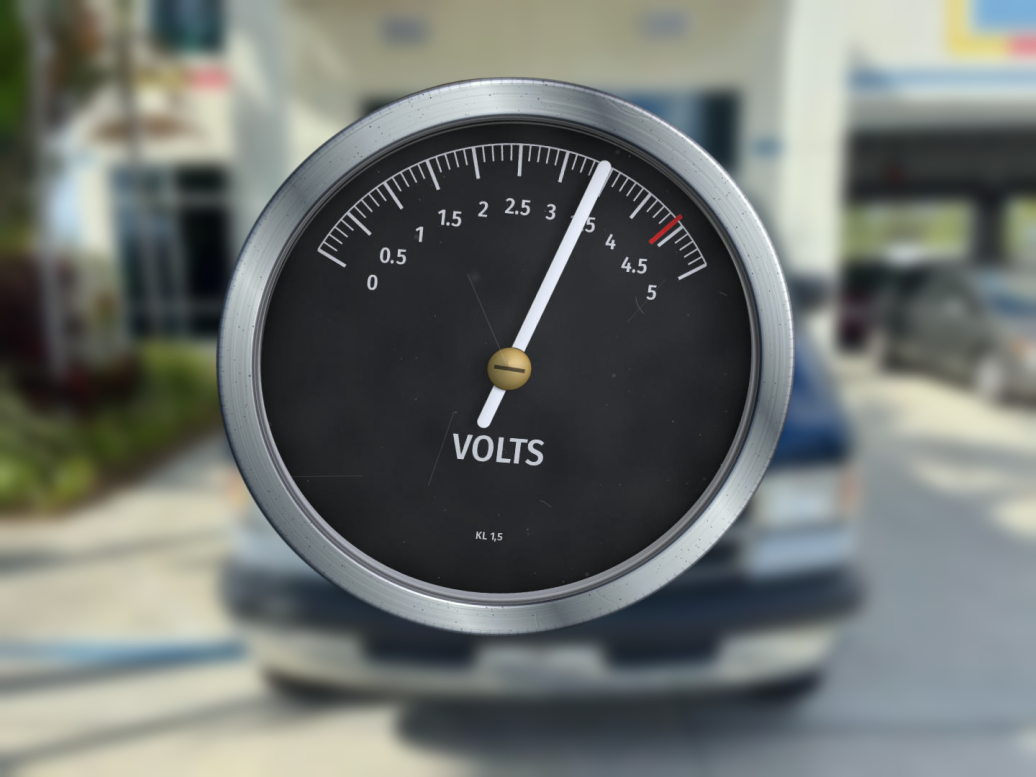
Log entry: V 3.4
